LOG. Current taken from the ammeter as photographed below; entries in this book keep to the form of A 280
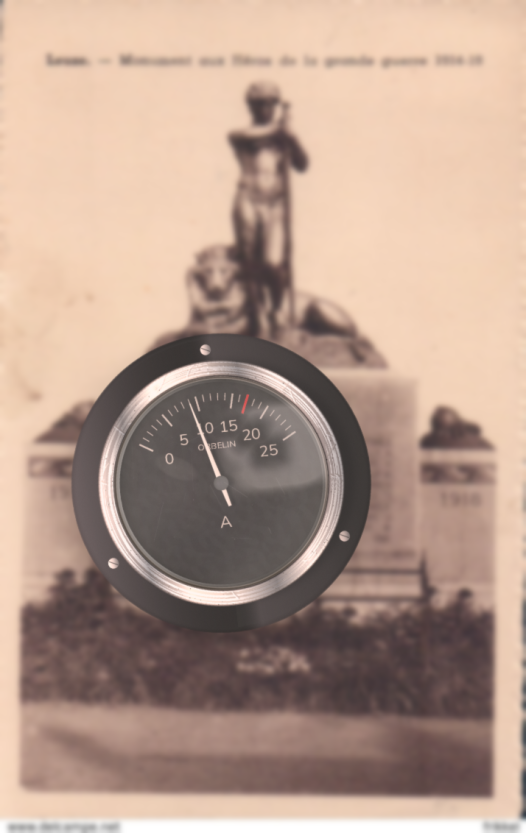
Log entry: A 9
